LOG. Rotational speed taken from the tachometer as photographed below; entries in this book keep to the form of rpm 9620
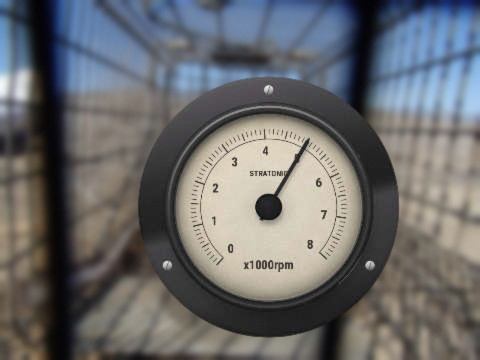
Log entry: rpm 5000
